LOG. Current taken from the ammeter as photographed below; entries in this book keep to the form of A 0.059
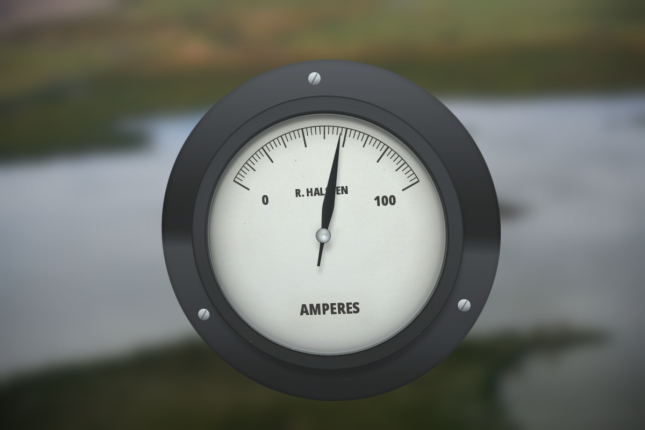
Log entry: A 58
